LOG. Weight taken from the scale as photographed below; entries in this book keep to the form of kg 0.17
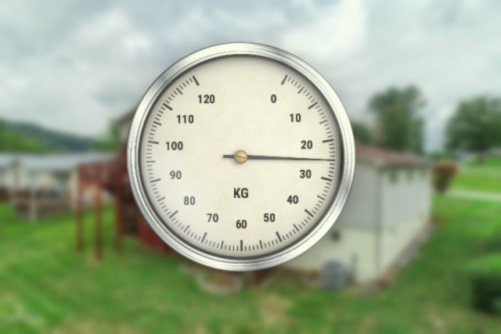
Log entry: kg 25
